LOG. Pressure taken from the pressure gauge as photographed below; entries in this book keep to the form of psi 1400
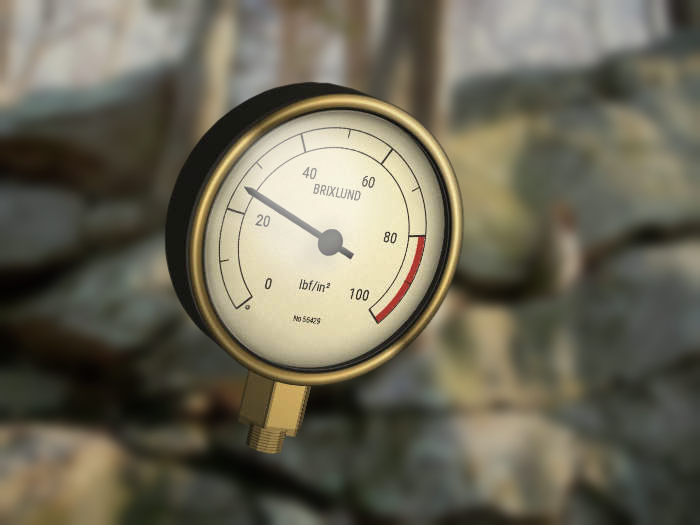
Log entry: psi 25
